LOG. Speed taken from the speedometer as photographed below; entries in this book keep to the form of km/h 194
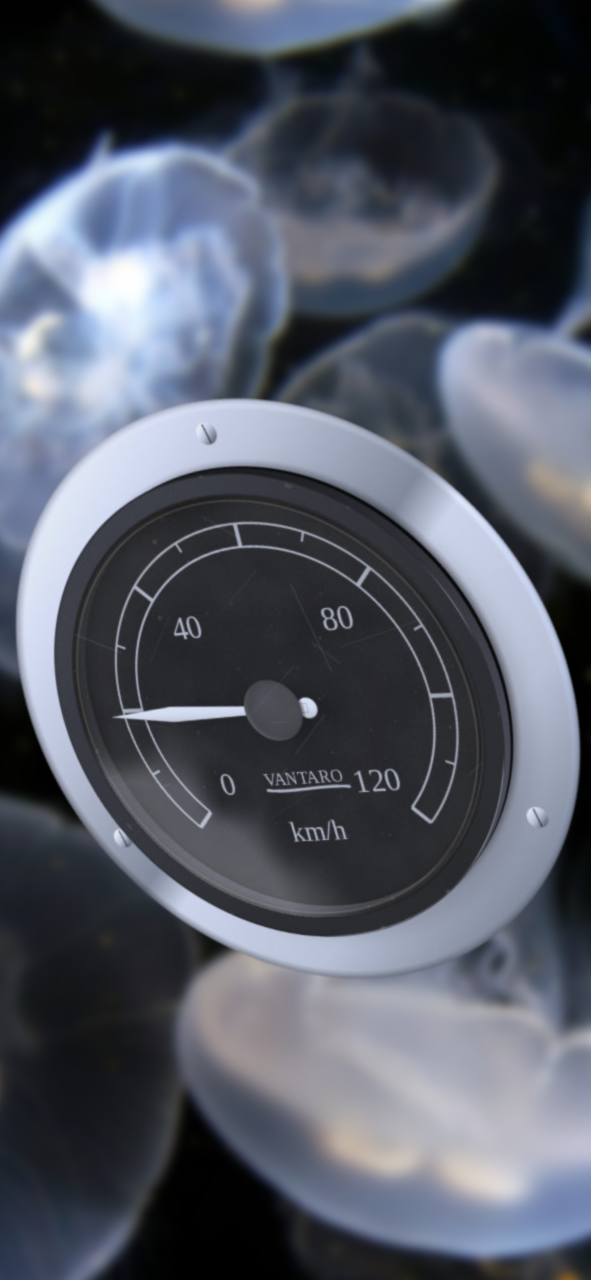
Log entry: km/h 20
